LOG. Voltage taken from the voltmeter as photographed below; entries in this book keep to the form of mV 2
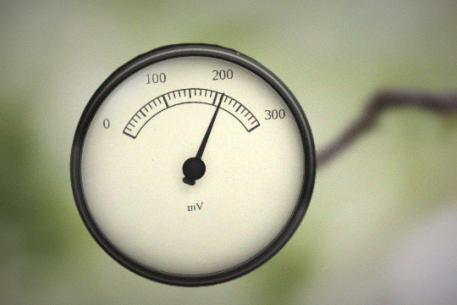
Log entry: mV 210
